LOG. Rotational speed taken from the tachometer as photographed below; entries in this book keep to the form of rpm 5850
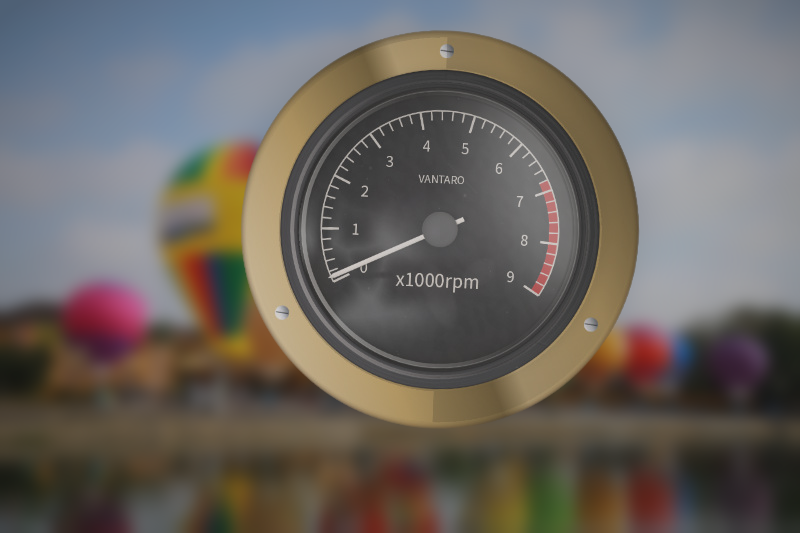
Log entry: rpm 100
